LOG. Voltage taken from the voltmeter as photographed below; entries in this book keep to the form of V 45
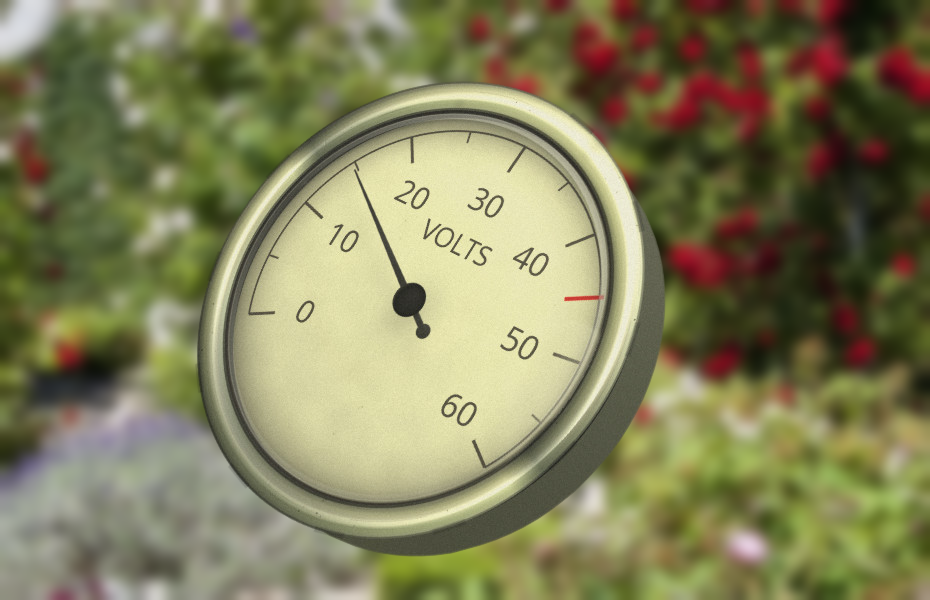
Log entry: V 15
